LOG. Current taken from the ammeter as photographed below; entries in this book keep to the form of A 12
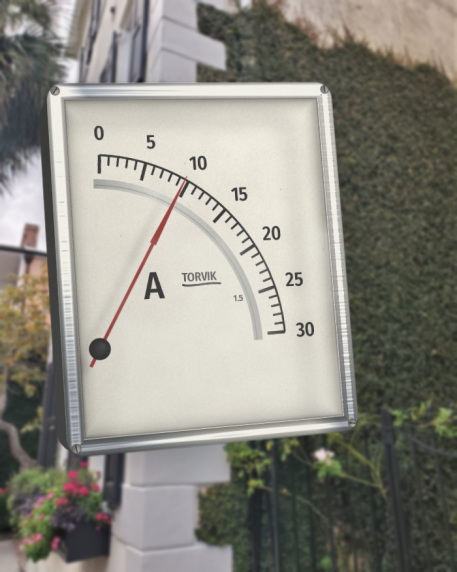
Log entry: A 9.5
